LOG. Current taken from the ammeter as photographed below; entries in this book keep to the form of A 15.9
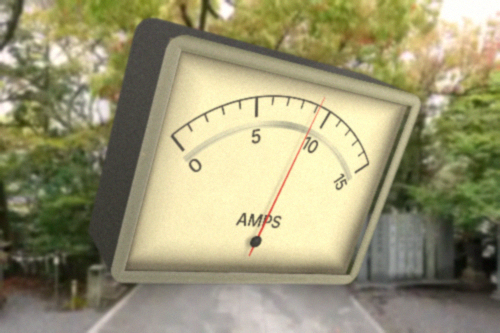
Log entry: A 9
